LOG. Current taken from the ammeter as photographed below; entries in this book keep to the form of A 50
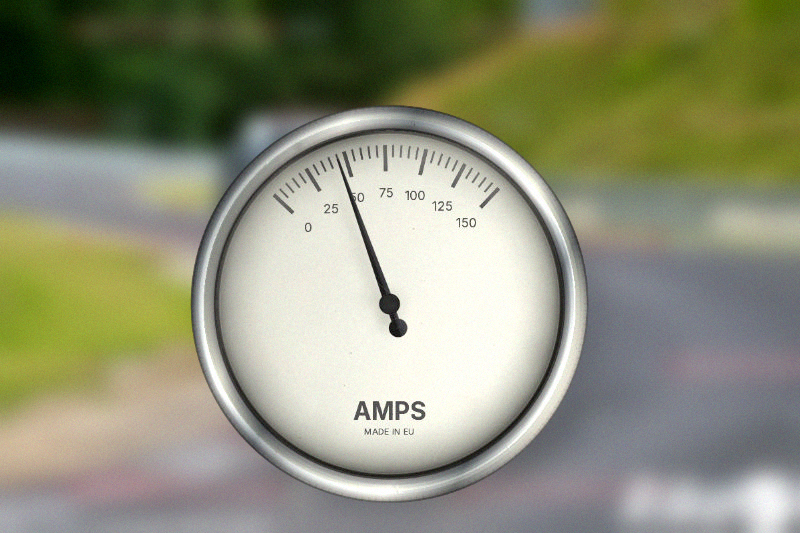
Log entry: A 45
